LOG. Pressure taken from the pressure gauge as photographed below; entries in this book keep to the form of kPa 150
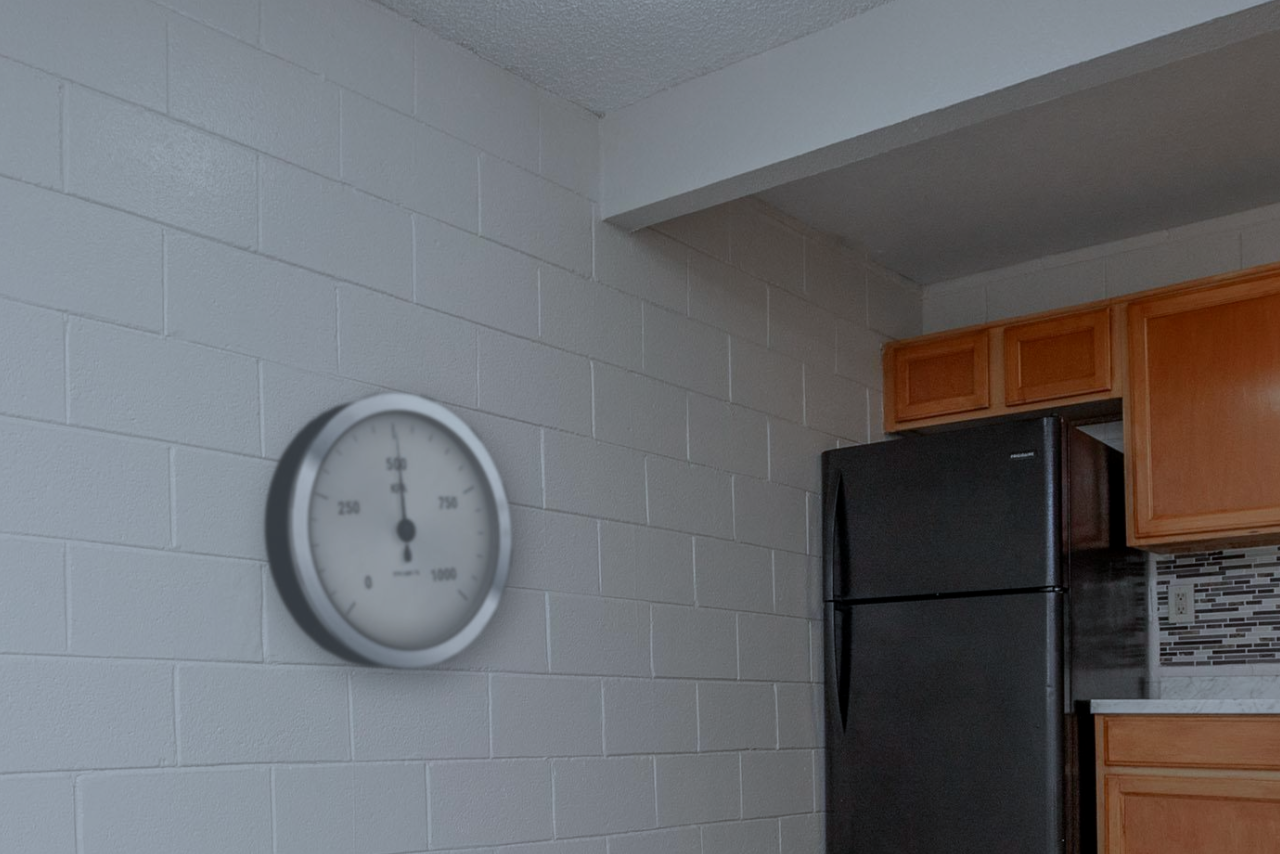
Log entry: kPa 500
